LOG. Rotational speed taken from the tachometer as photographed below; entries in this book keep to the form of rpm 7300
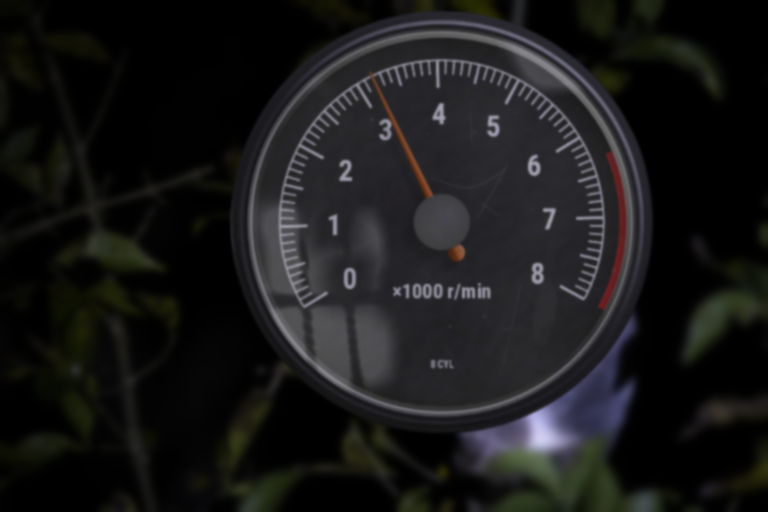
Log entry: rpm 3200
